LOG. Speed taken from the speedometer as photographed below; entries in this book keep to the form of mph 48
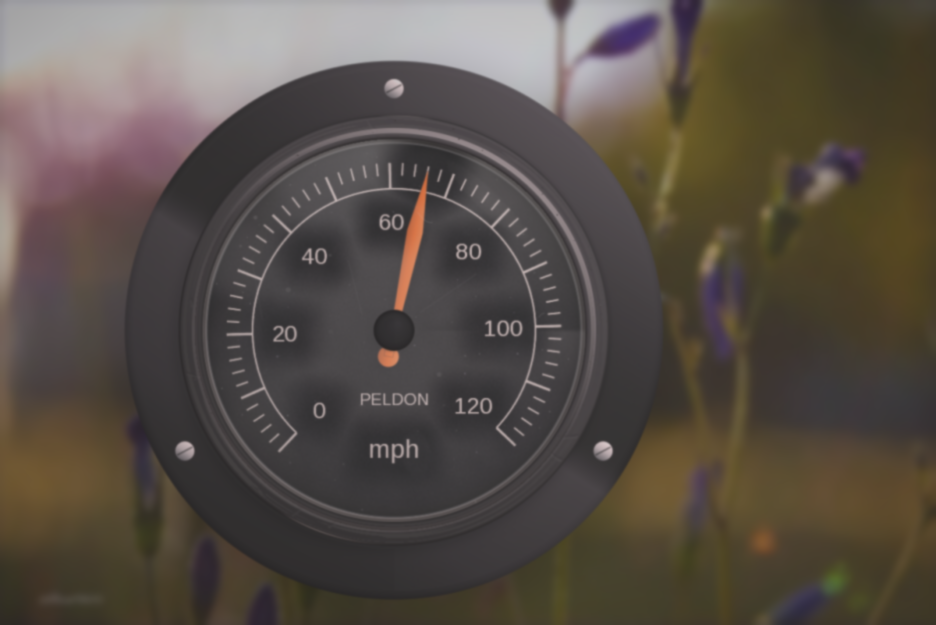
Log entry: mph 66
